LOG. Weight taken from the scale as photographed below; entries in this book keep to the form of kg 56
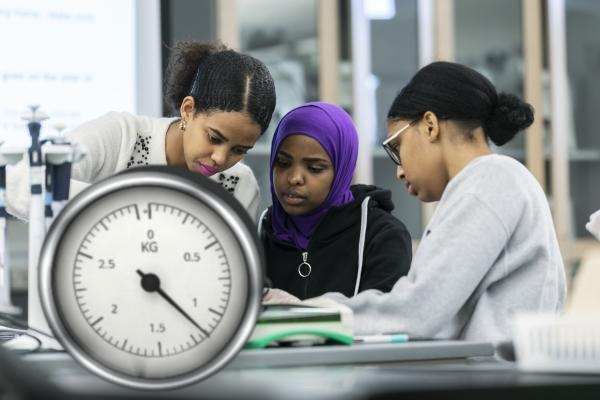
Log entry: kg 1.15
